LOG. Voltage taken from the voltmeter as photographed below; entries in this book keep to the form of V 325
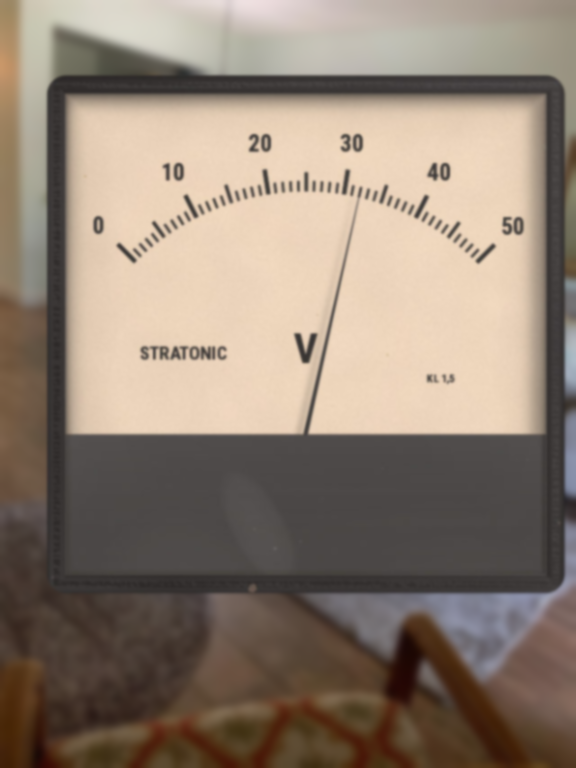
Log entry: V 32
